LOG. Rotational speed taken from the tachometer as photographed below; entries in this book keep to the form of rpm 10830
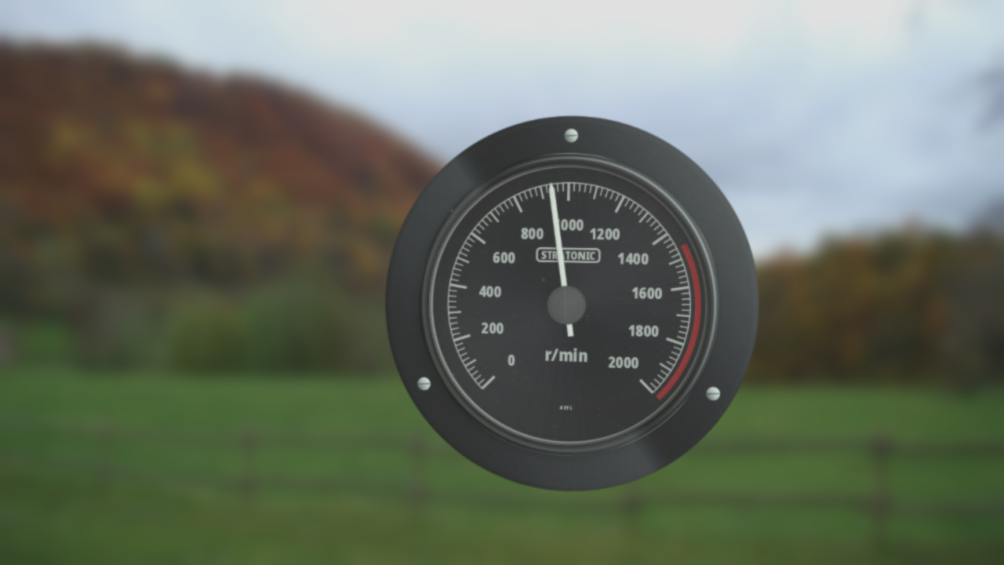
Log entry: rpm 940
